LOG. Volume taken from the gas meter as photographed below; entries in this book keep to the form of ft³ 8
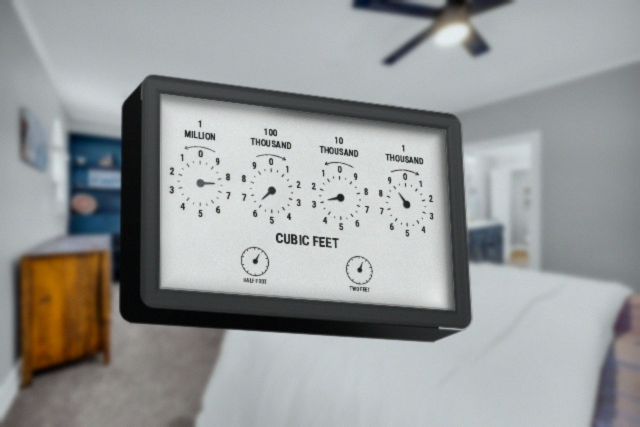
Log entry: ft³ 762900
